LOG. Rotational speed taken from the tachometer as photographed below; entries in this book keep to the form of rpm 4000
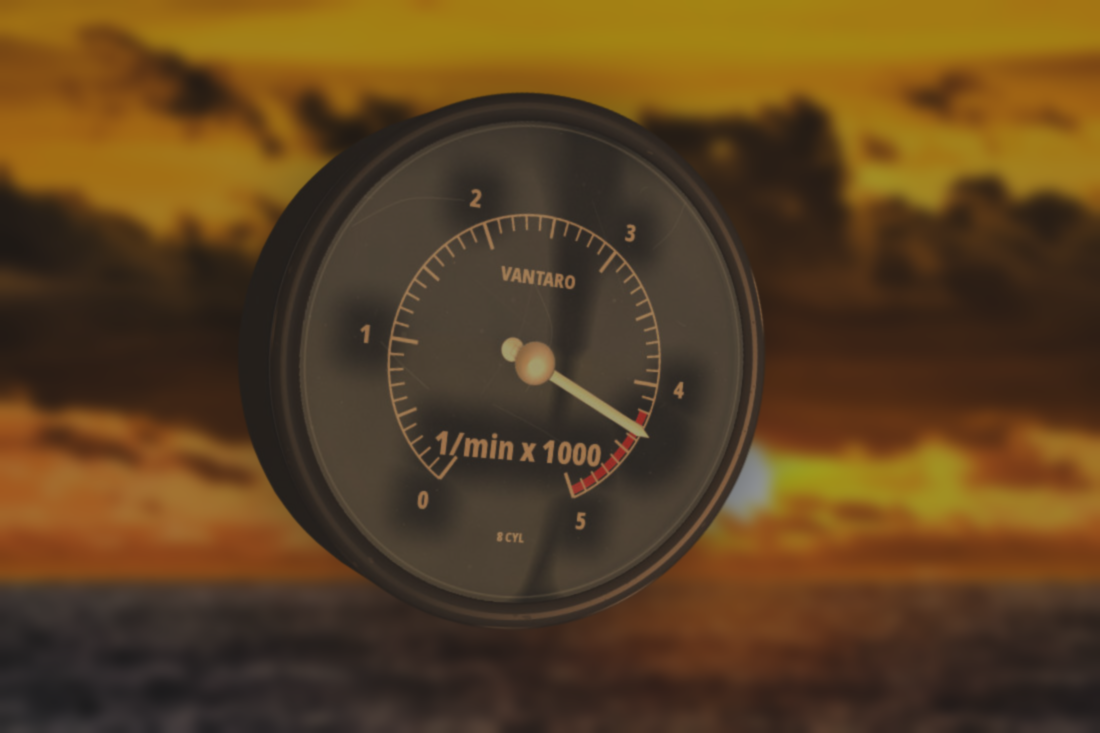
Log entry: rpm 4350
